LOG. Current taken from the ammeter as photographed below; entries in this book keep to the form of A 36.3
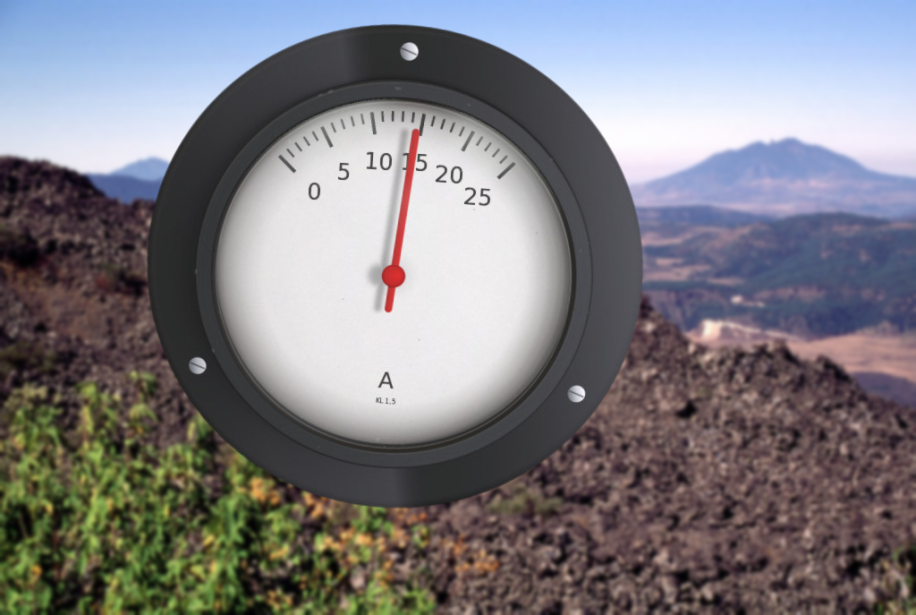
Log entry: A 14.5
